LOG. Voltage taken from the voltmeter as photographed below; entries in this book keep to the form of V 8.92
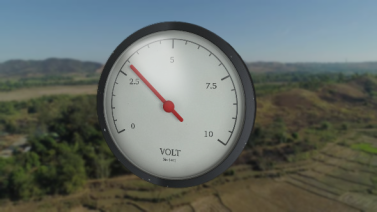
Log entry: V 3
